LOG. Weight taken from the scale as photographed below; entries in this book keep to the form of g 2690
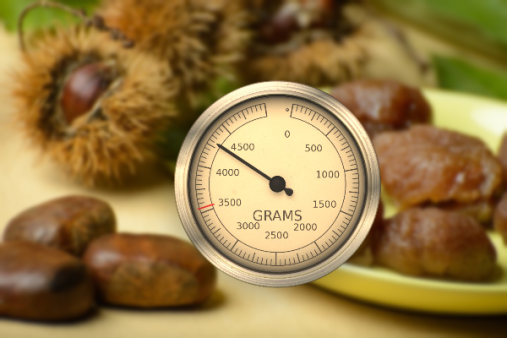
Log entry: g 4300
